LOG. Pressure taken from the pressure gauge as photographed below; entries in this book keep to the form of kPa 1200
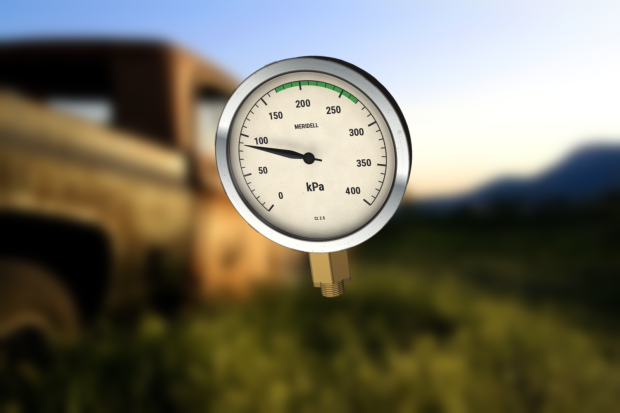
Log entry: kPa 90
